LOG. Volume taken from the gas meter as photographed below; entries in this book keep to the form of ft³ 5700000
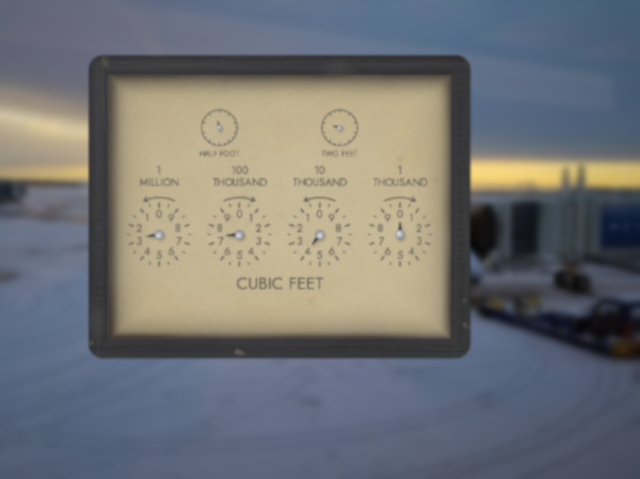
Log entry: ft³ 274000
